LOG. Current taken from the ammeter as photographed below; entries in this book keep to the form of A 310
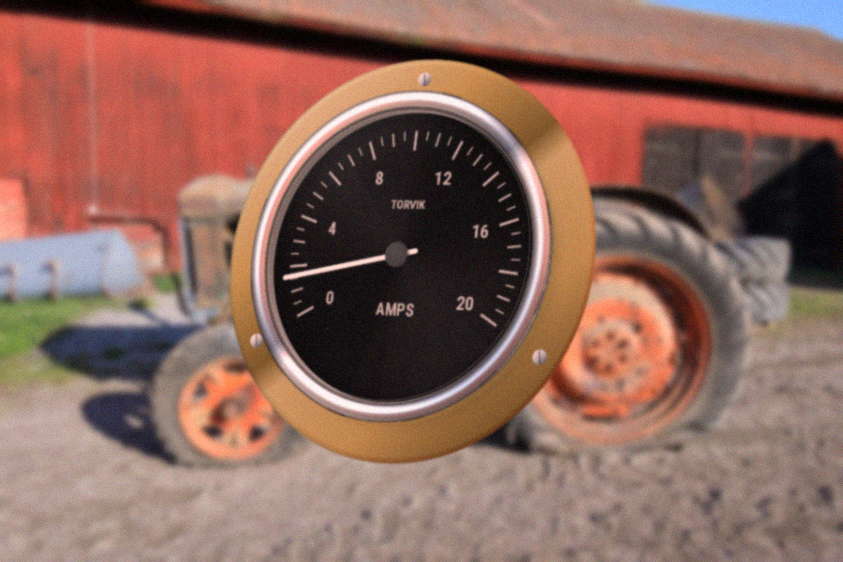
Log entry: A 1.5
